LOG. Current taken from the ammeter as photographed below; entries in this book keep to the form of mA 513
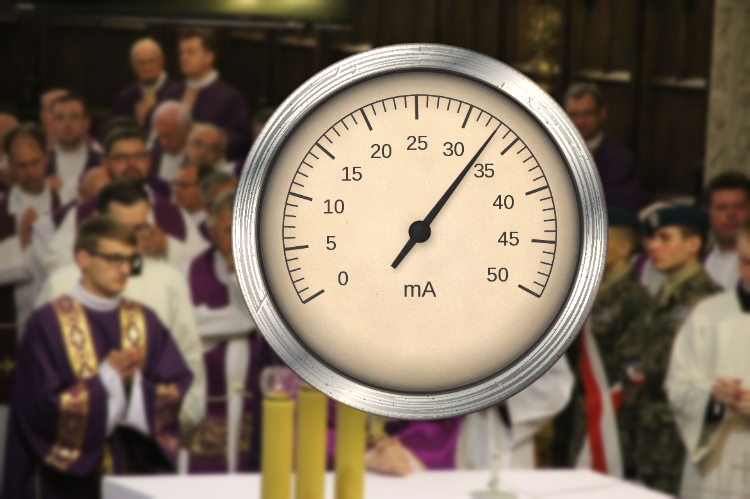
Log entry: mA 33
